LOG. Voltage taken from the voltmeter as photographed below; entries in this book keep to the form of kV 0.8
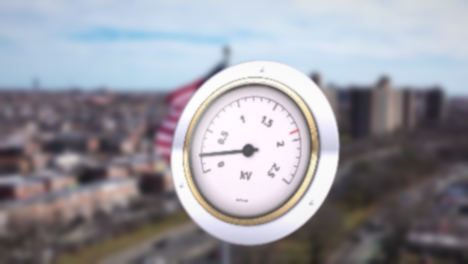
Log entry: kV 0.2
